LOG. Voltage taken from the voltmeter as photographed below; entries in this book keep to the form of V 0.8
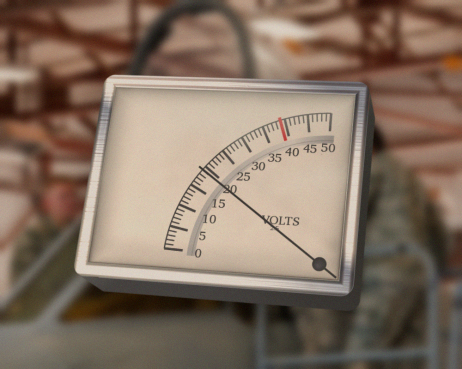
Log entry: V 19
